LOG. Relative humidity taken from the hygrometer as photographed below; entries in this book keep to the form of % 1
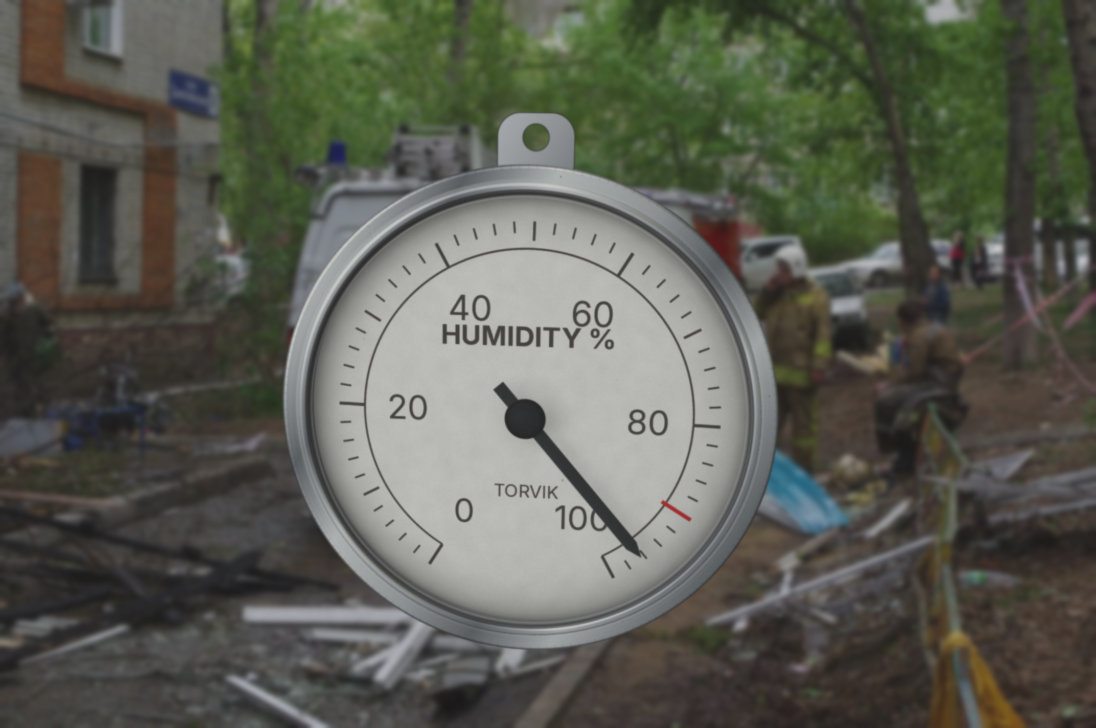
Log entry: % 96
